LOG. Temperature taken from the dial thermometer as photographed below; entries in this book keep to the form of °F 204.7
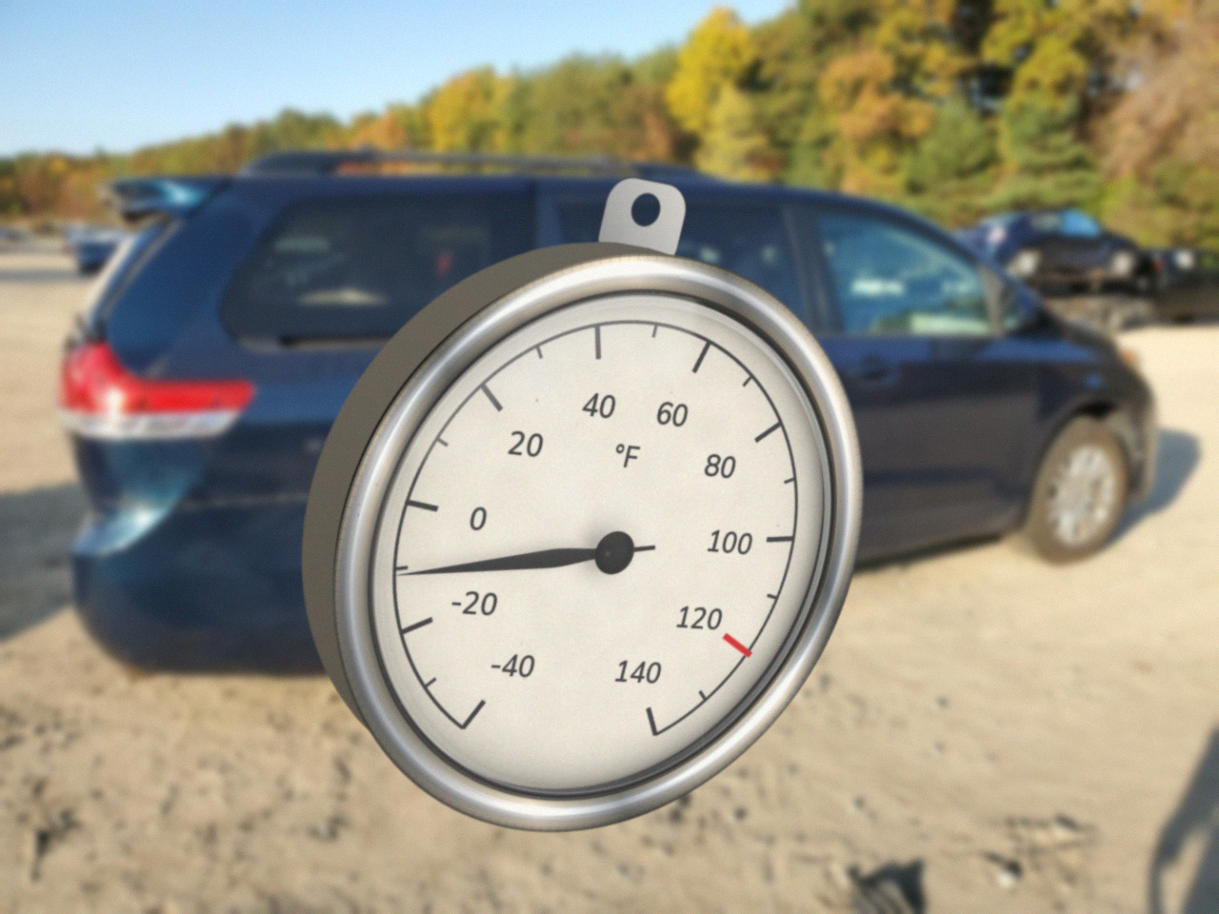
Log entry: °F -10
